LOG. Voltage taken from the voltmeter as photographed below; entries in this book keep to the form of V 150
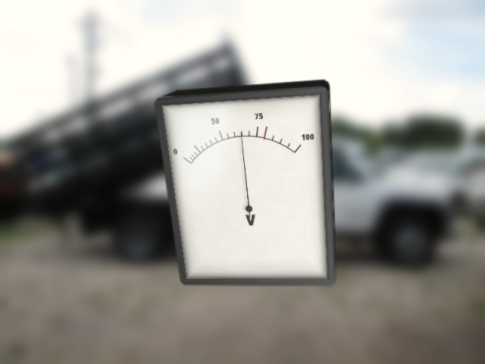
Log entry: V 65
